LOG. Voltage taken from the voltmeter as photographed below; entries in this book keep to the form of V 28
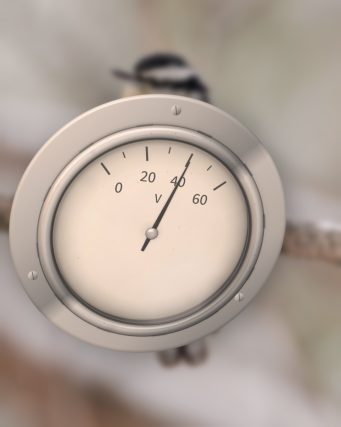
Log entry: V 40
